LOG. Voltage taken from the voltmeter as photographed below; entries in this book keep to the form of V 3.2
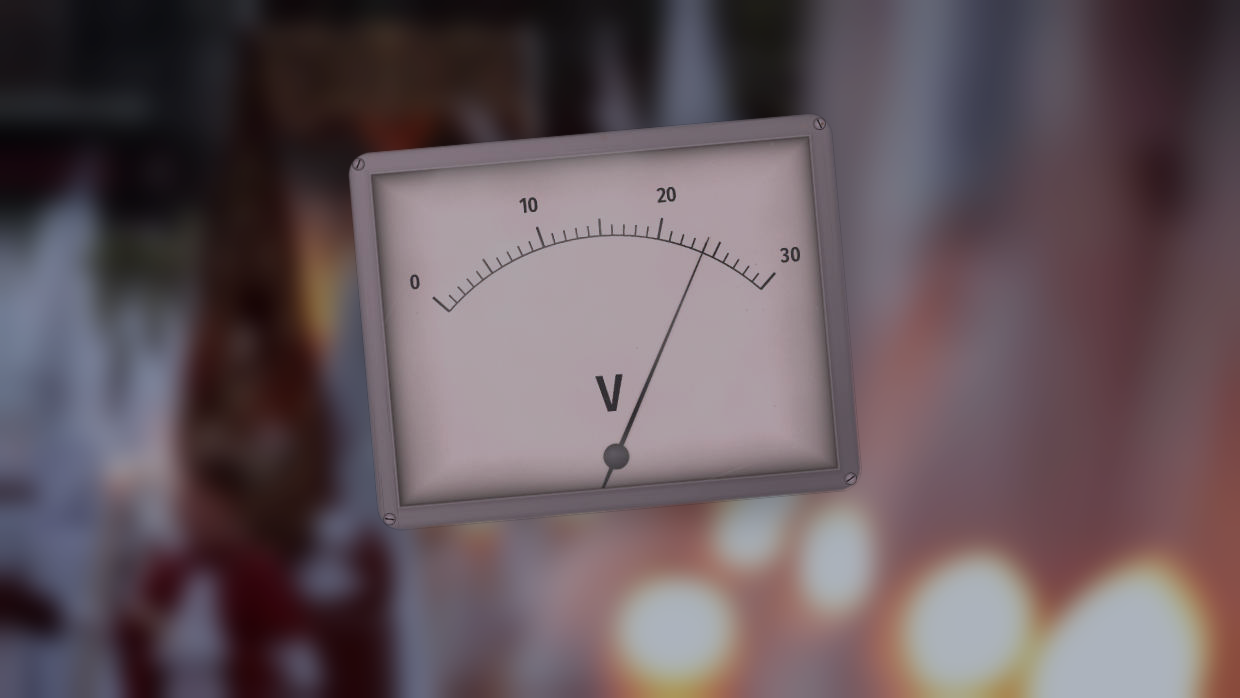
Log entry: V 24
